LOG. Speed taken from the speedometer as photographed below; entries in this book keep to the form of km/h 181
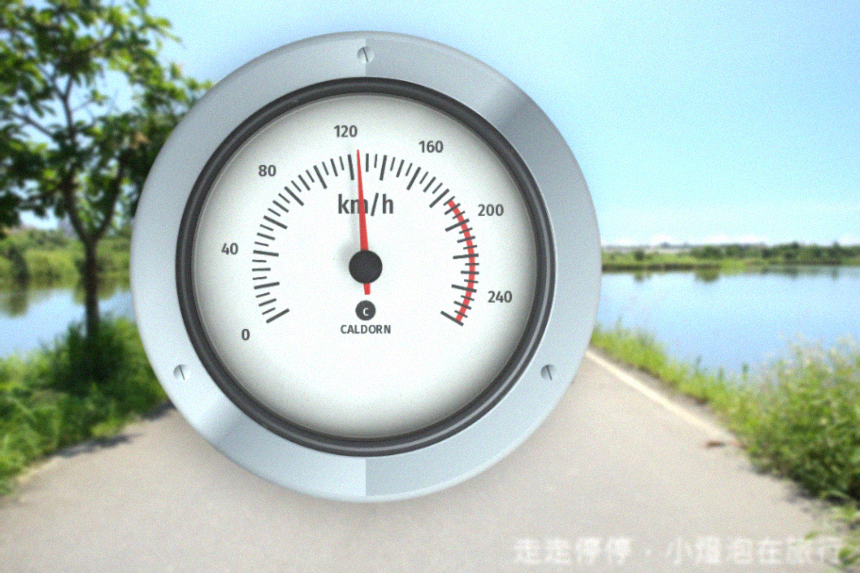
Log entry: km/h 125
